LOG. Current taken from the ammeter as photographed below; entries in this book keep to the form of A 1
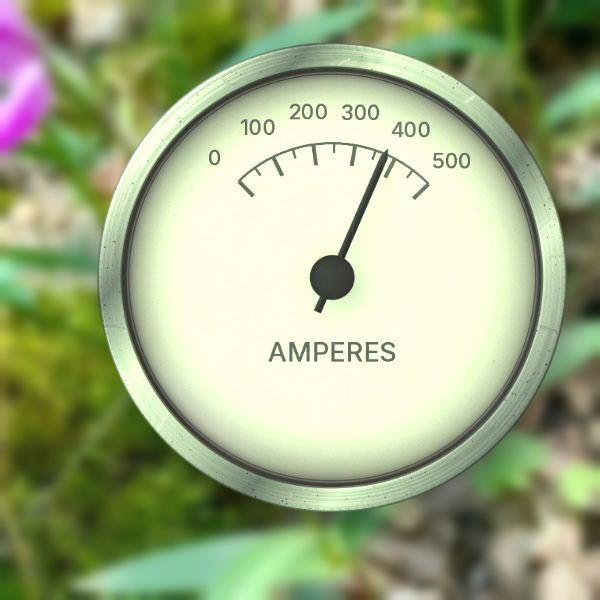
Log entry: A 375
